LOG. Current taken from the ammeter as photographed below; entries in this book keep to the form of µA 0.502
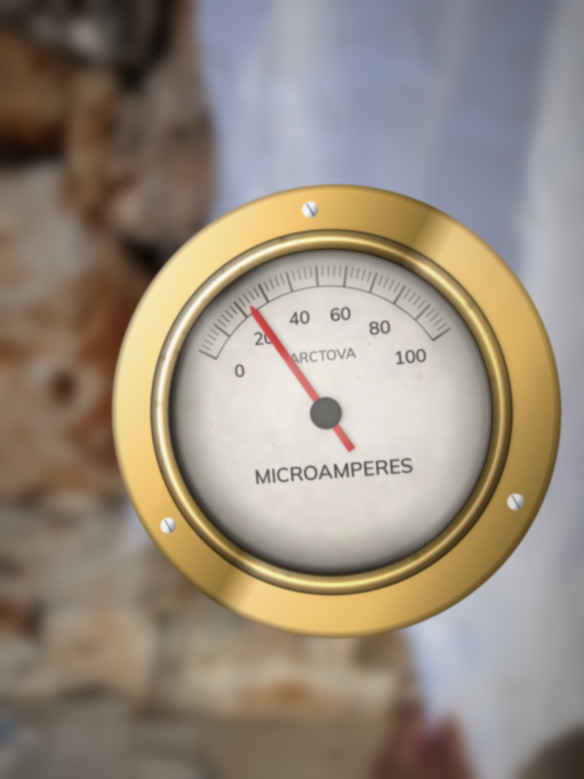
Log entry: µA 24
